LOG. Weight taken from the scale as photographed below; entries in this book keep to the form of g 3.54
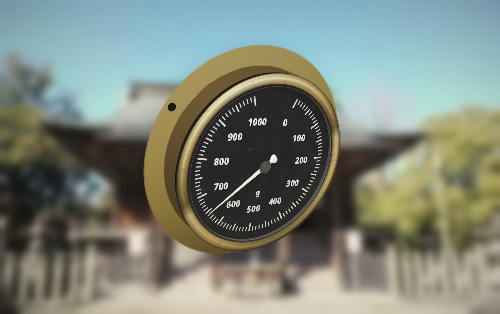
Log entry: g 650
